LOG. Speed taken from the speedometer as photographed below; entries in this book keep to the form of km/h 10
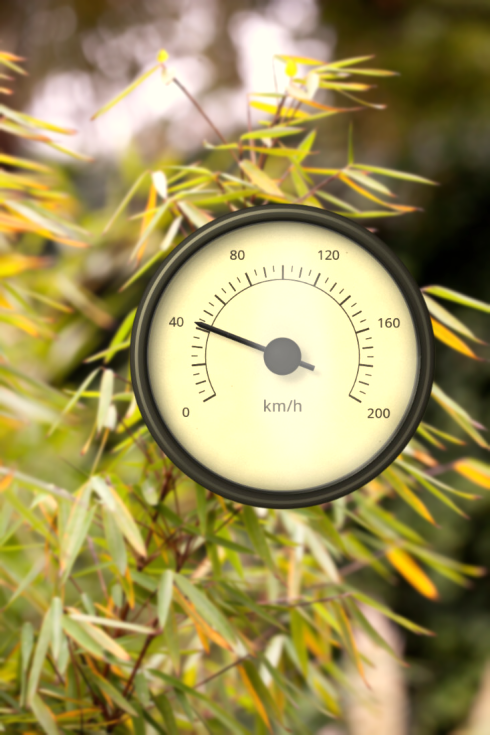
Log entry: km/h 42.5
